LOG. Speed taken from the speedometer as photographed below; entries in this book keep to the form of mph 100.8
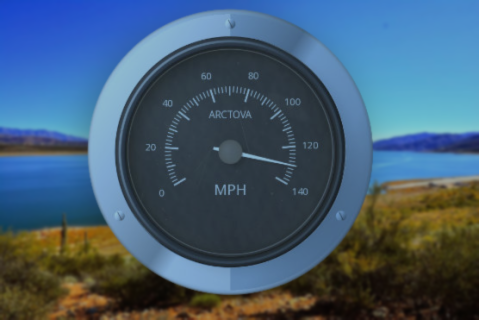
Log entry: mph 130
